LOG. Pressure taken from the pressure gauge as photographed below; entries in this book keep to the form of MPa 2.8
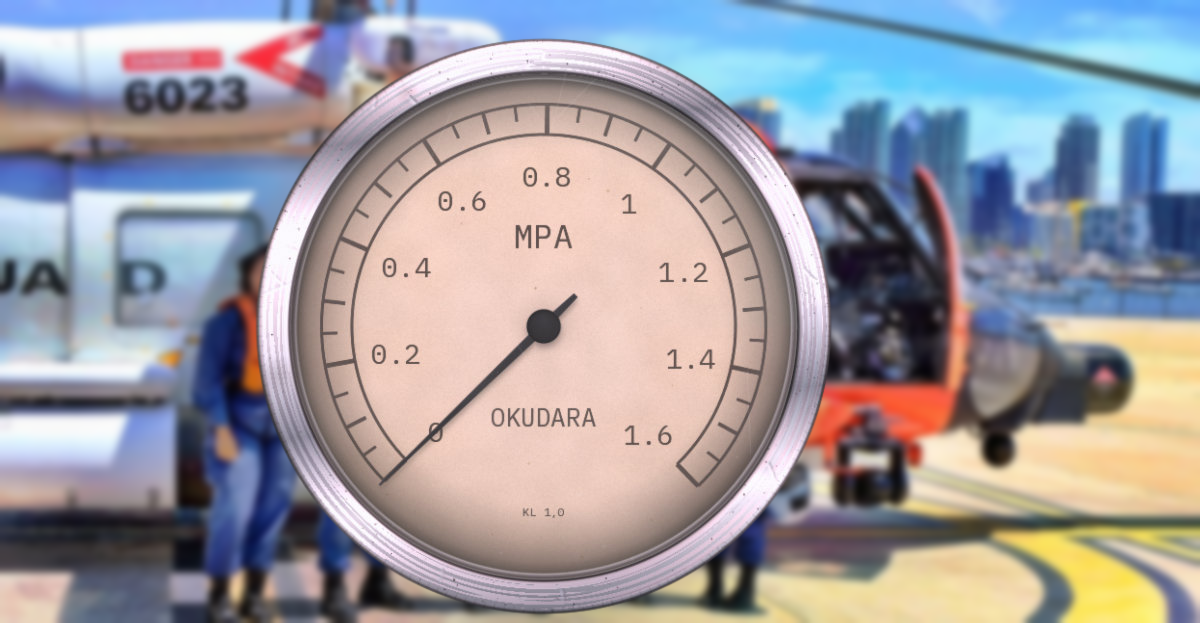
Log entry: MPa 0
